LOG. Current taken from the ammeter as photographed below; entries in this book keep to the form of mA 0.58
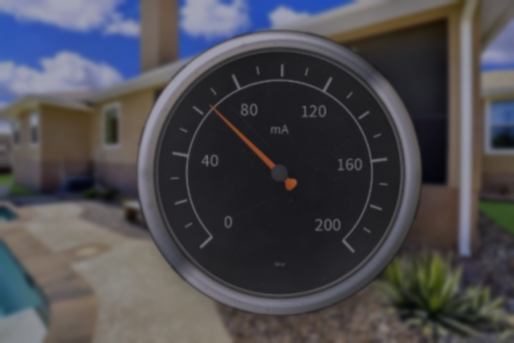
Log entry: mA 65
